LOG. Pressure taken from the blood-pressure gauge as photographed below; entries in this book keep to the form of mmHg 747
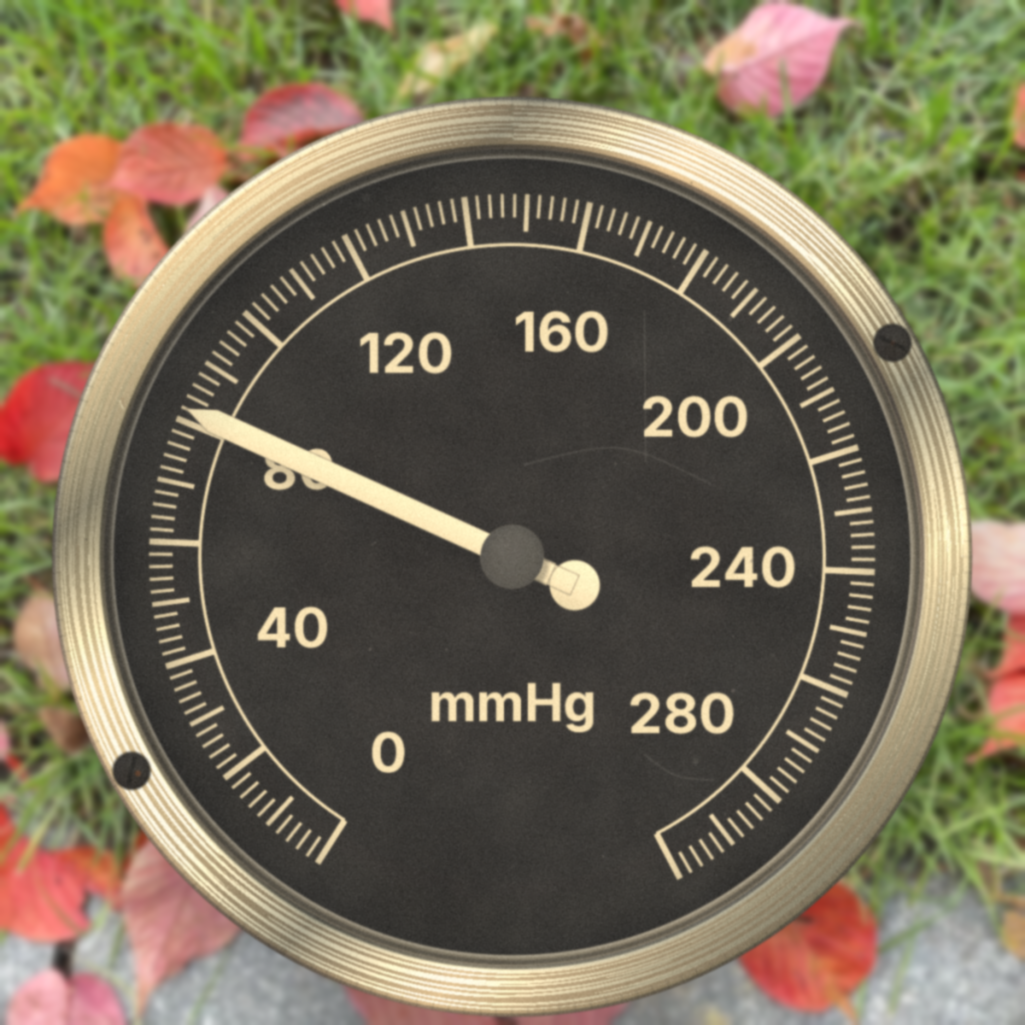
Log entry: mmHg 82
